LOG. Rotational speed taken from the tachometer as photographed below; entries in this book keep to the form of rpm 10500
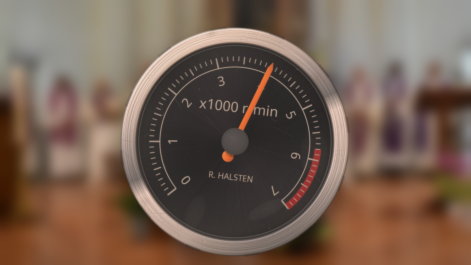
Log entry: rpm 4000
